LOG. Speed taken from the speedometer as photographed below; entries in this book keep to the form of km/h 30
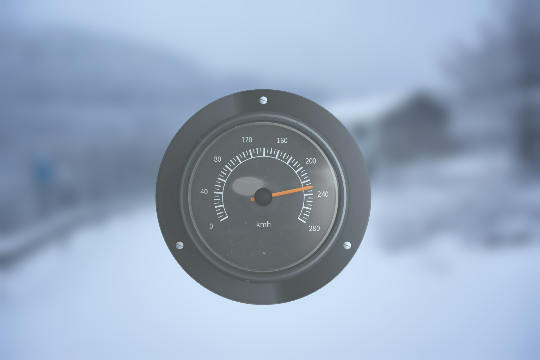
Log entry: km/h 230
